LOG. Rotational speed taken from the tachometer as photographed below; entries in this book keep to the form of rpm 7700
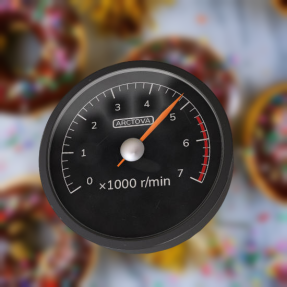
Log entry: rpm 4800
